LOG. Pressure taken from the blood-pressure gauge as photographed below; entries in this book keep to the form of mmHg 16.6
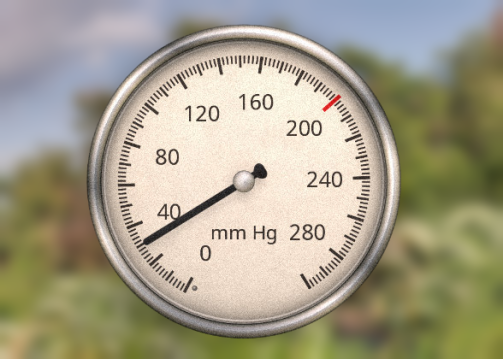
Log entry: mmHg 30
